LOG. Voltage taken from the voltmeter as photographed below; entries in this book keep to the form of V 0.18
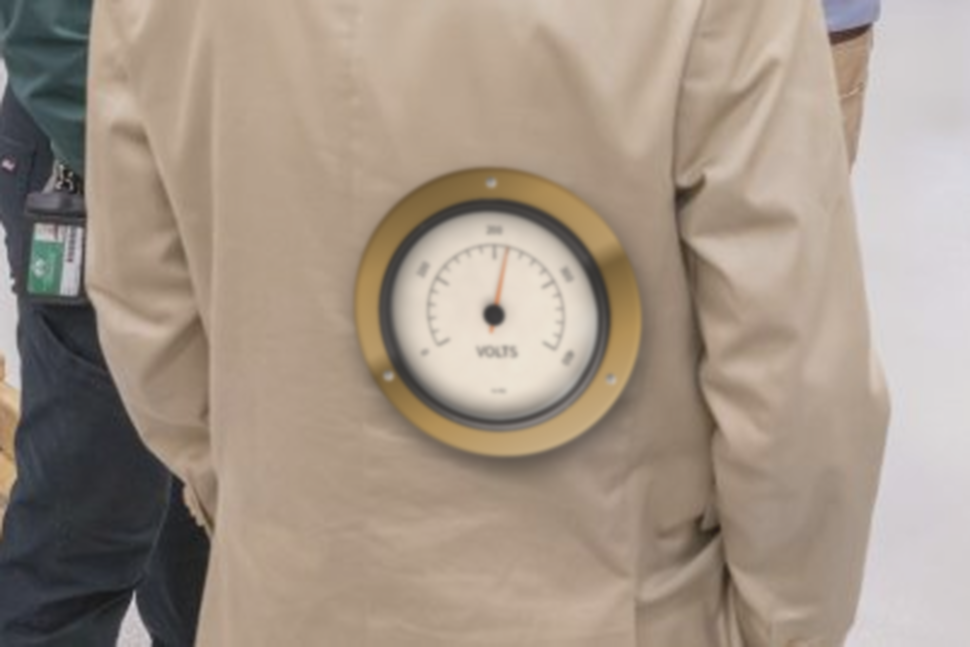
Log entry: V 220
